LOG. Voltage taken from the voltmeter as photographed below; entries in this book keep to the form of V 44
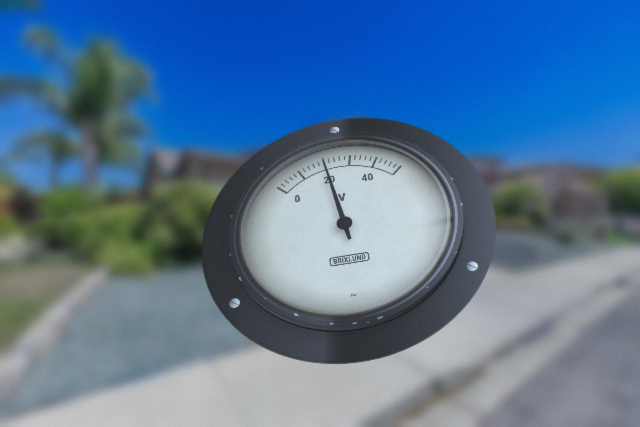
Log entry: V 20
